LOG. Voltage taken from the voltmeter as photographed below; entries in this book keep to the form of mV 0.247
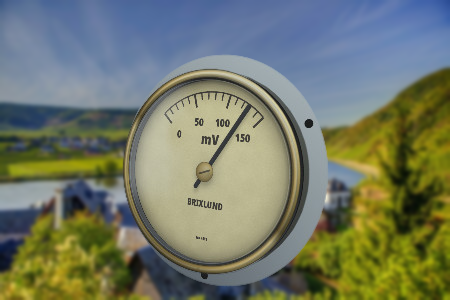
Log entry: mV 130
